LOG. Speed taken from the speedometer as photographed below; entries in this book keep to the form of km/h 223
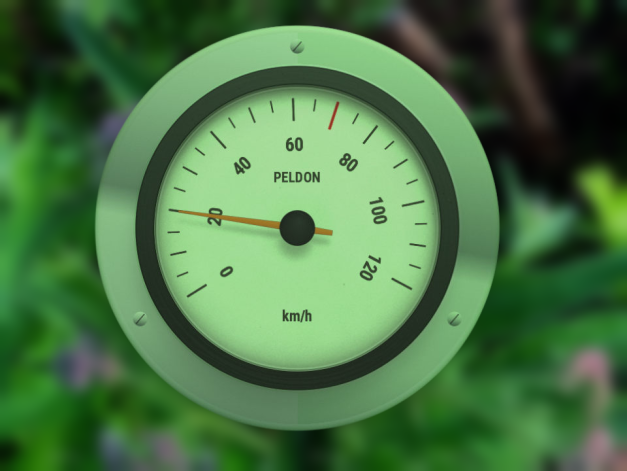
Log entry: km/h 20
